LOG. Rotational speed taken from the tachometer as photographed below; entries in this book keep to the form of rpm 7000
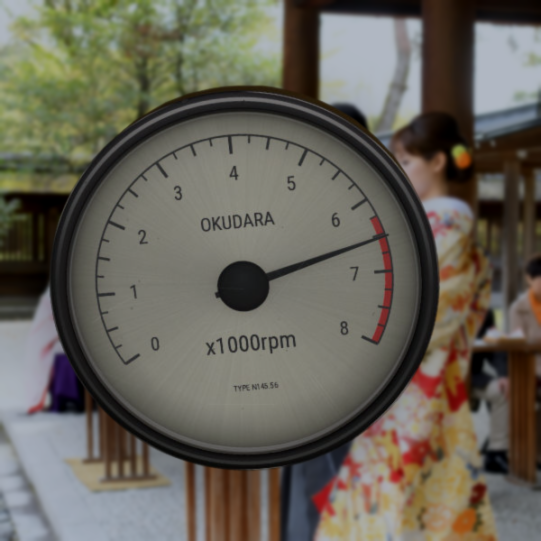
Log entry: rpm 6500
